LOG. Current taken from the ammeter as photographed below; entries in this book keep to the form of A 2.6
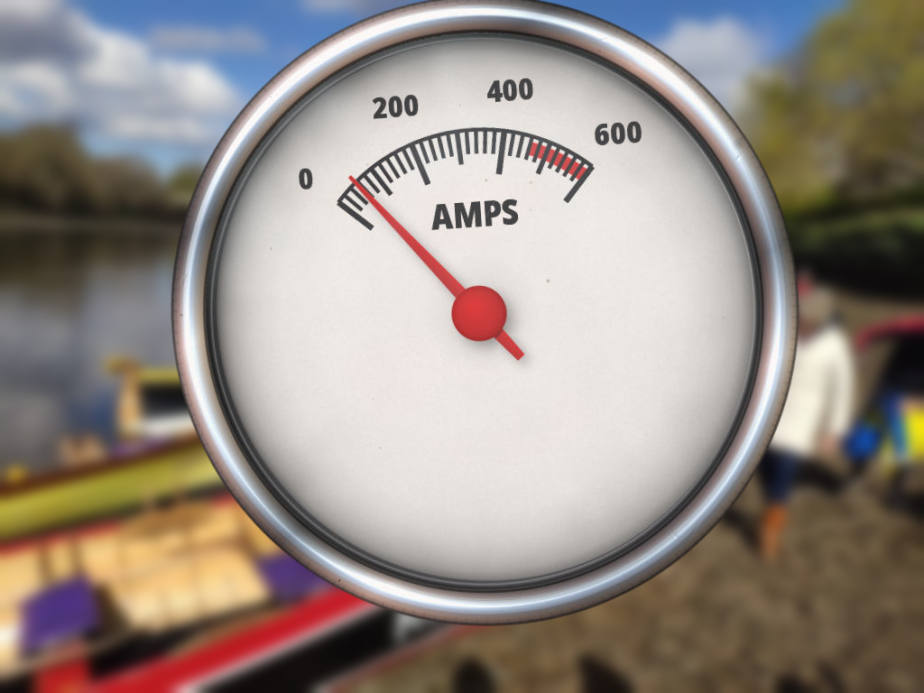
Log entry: A 60
